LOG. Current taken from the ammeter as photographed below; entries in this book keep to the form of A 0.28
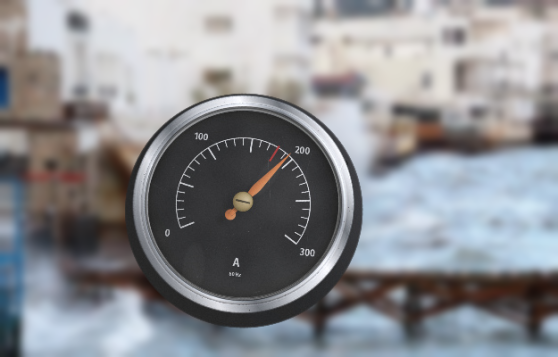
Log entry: A 195
